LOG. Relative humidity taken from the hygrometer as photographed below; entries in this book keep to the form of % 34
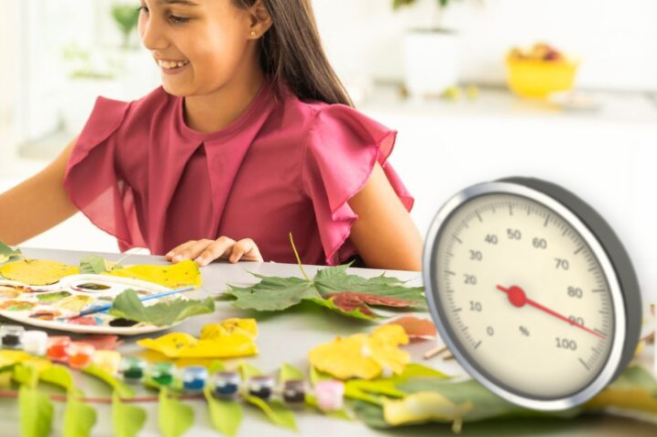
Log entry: % 90
